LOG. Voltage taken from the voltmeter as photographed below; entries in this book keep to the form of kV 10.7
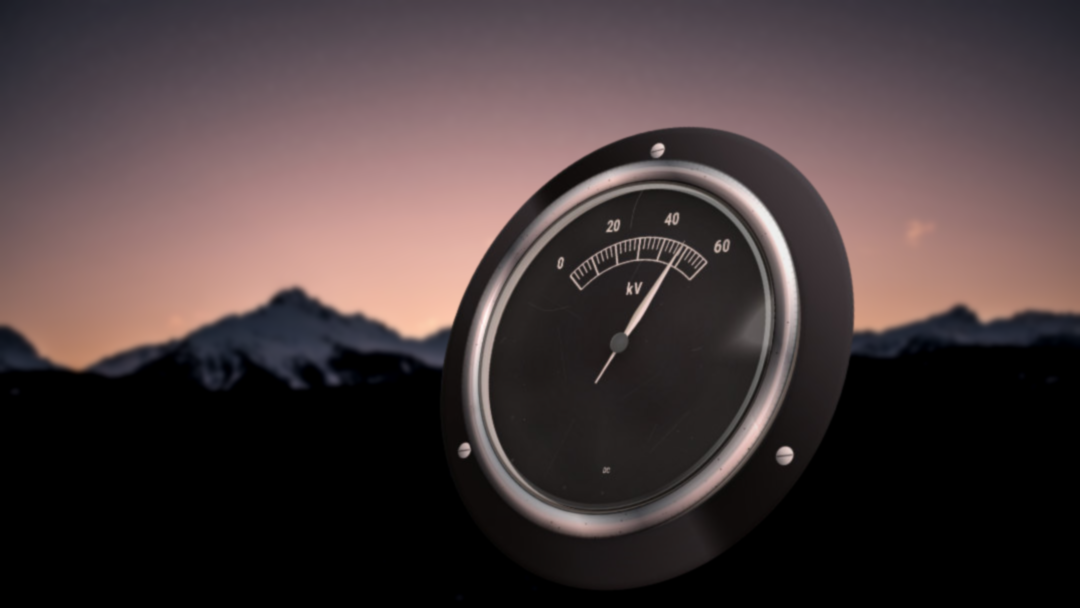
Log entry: kV 50
